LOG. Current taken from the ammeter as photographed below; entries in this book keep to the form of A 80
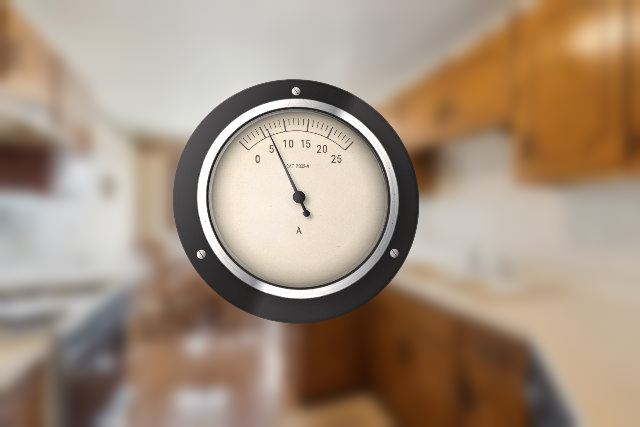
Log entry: A 6
